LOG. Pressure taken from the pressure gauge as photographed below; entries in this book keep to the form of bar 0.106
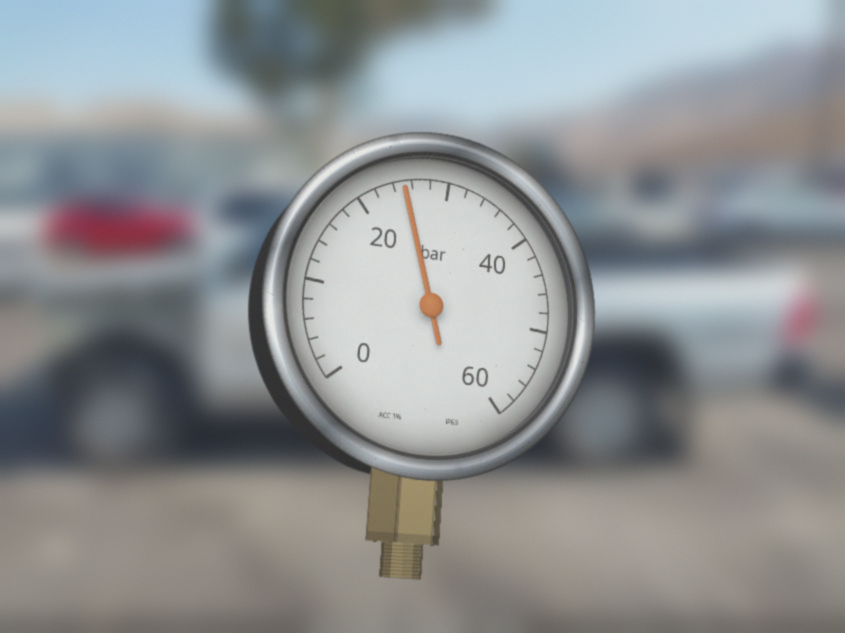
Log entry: bar 25
